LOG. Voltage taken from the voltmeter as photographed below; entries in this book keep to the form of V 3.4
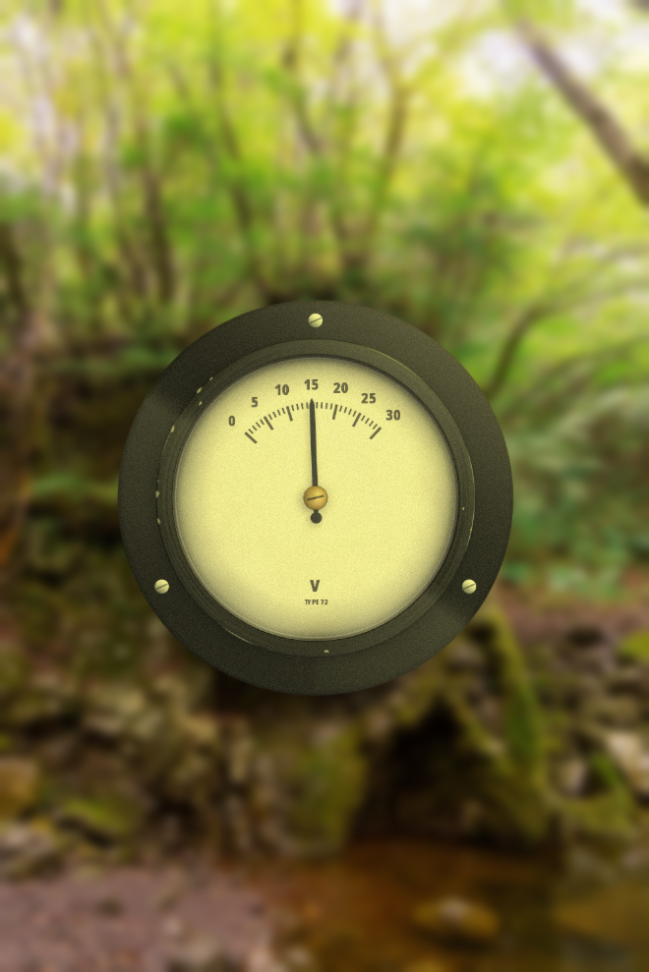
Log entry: V 15
